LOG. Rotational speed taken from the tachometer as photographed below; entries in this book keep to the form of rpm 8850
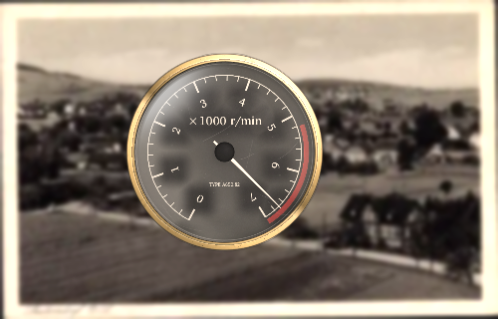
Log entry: rpm 6700
